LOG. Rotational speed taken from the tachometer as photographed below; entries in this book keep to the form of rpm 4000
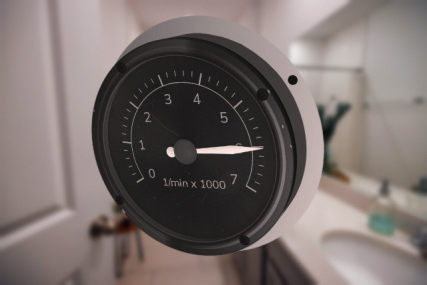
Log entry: rpm 6000
